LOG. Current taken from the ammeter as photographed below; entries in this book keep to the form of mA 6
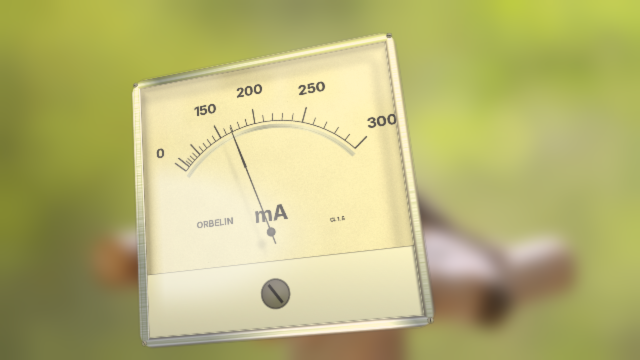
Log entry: mA 170
